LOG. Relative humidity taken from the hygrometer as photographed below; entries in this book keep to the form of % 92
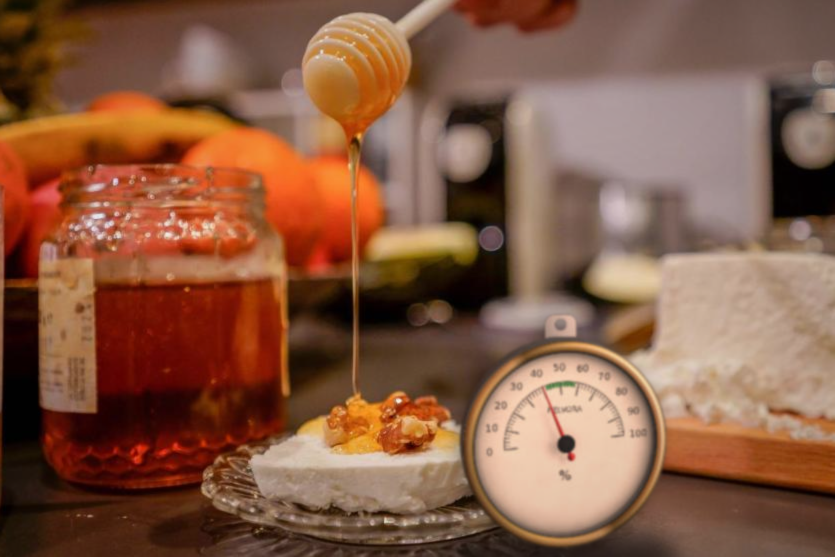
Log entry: % 40
